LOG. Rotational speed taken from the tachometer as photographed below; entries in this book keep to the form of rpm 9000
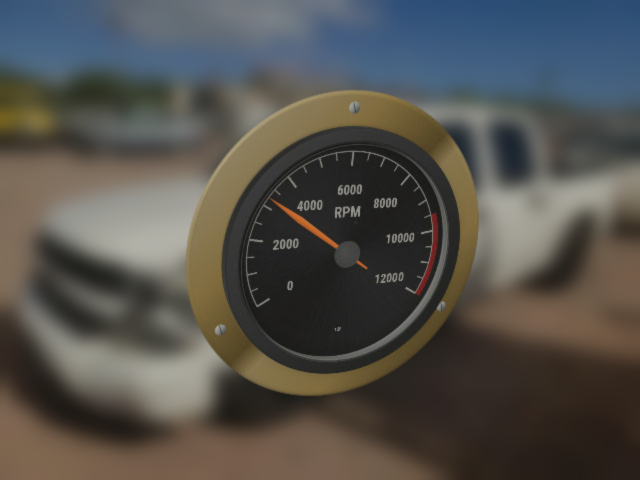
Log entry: rpm 3250
